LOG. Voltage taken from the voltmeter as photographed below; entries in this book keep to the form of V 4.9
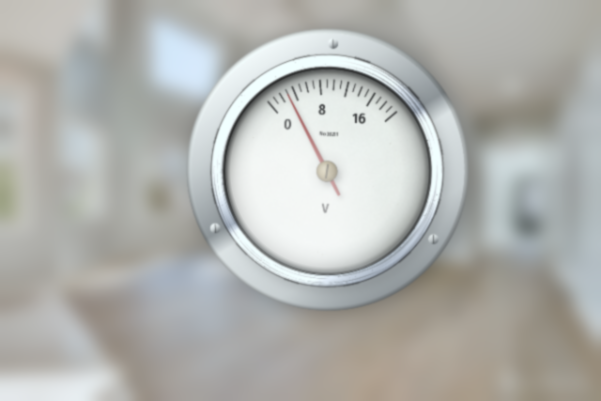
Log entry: V 3
